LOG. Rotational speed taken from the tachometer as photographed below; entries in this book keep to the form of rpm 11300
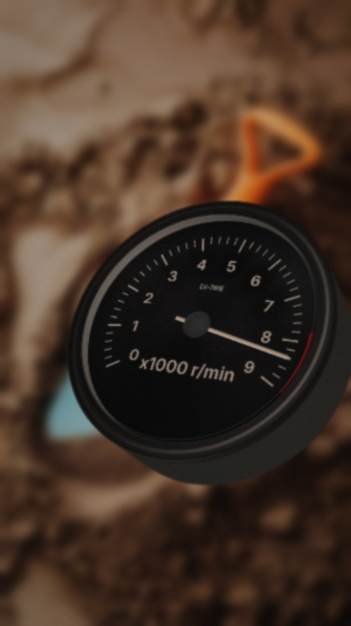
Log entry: rpm 8400
